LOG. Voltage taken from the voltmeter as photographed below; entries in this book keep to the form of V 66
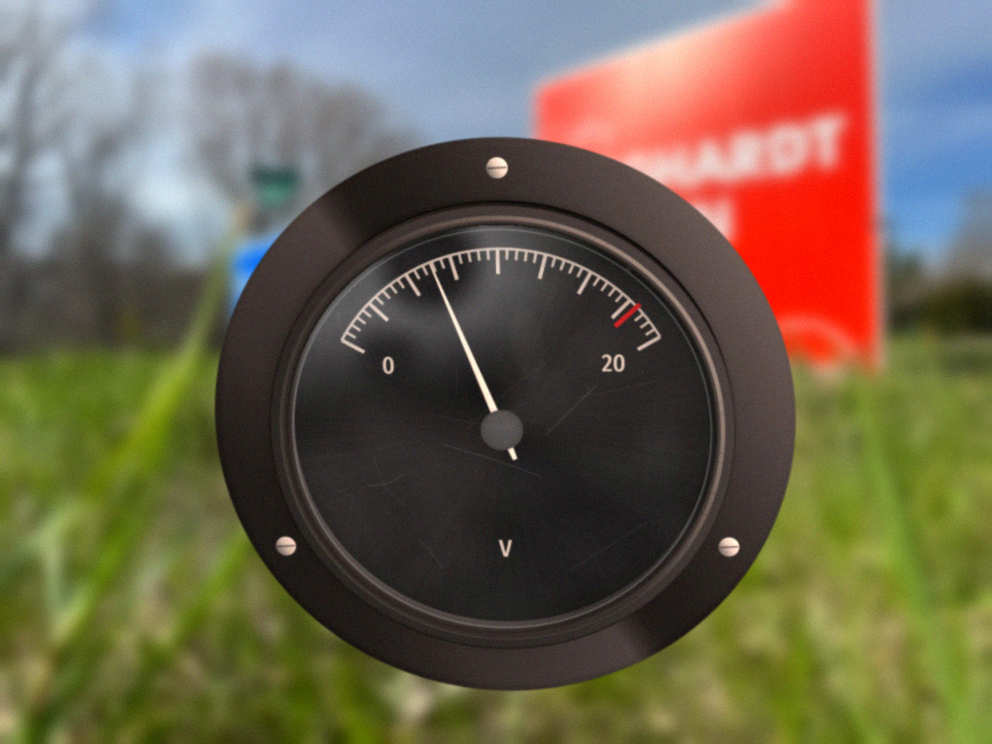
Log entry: V 6.5
